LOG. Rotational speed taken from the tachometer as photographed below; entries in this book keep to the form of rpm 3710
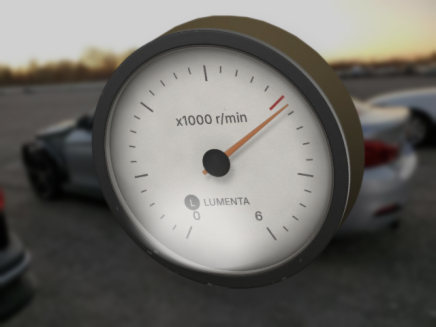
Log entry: rpm 4100
